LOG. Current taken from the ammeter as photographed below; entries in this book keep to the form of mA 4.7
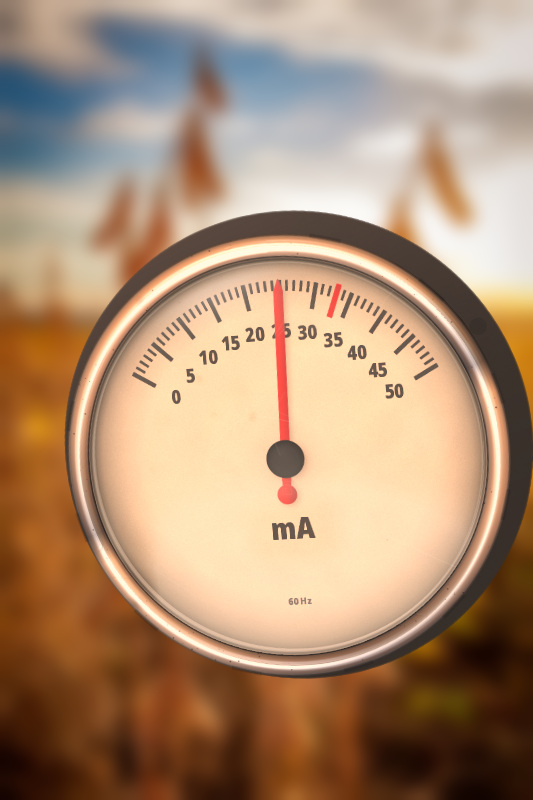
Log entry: mA 25
